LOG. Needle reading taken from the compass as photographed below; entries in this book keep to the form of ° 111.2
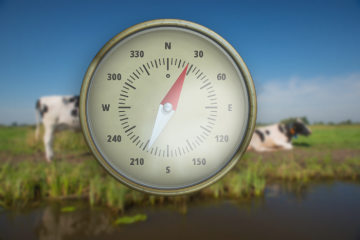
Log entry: ° 25
